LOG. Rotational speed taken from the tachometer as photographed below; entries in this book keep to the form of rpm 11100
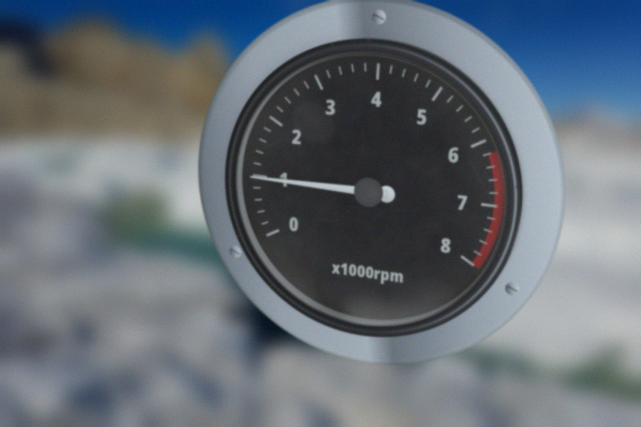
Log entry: rpm 1000
